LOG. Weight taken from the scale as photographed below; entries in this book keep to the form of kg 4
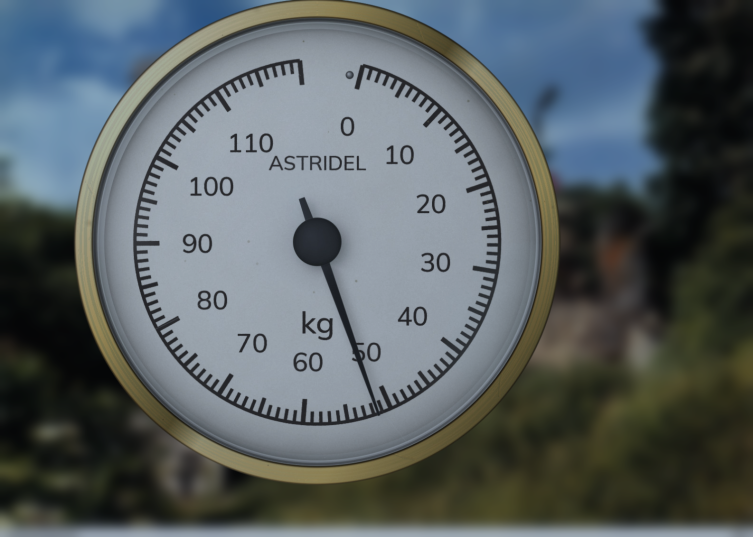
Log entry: kg 51.5
